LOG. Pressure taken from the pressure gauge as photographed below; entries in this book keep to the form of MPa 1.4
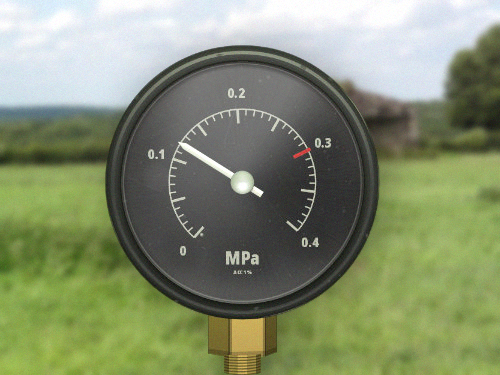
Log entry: MPa 0.12
